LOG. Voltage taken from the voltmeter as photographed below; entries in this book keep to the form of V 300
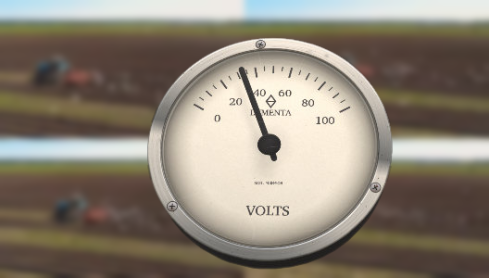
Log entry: V 32.5
